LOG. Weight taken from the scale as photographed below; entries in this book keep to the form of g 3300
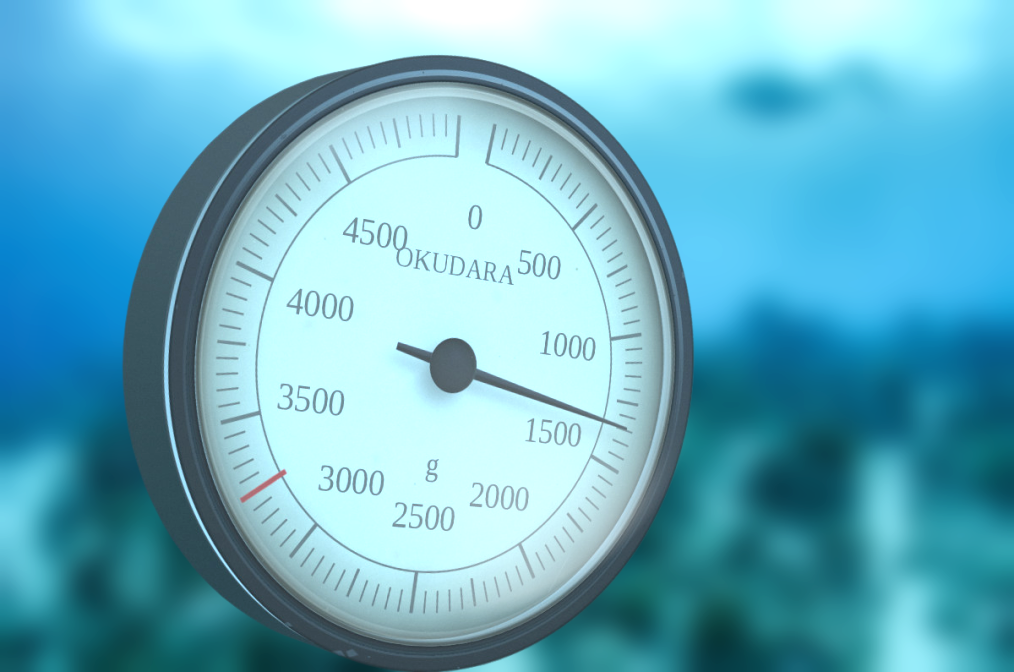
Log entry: g 1350
